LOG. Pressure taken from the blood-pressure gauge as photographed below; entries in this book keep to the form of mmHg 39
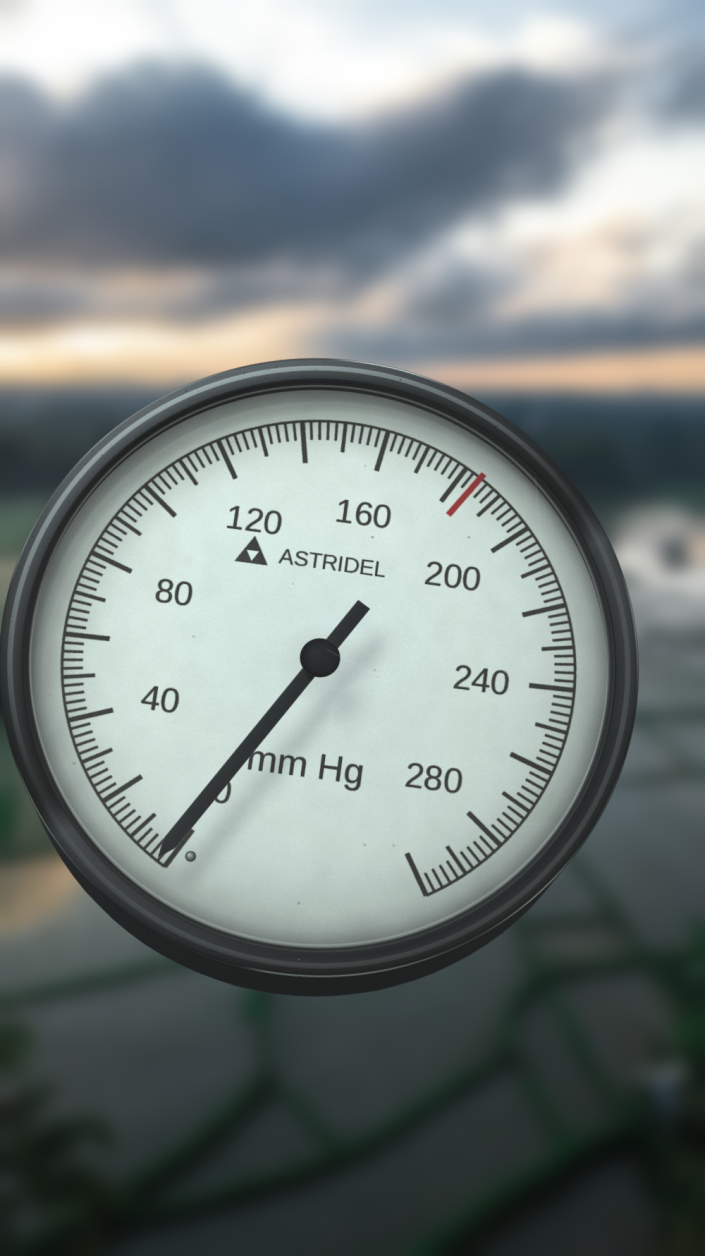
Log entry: mmHg 2
